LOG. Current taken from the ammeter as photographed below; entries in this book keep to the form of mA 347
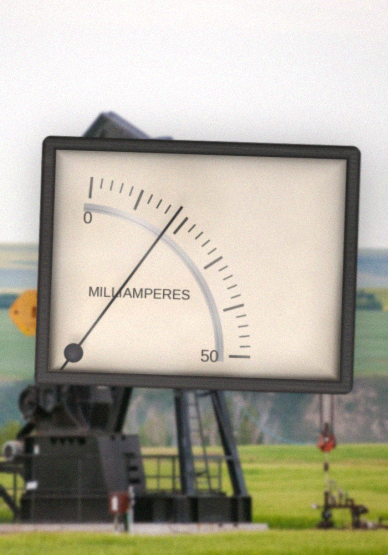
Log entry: mA 18
